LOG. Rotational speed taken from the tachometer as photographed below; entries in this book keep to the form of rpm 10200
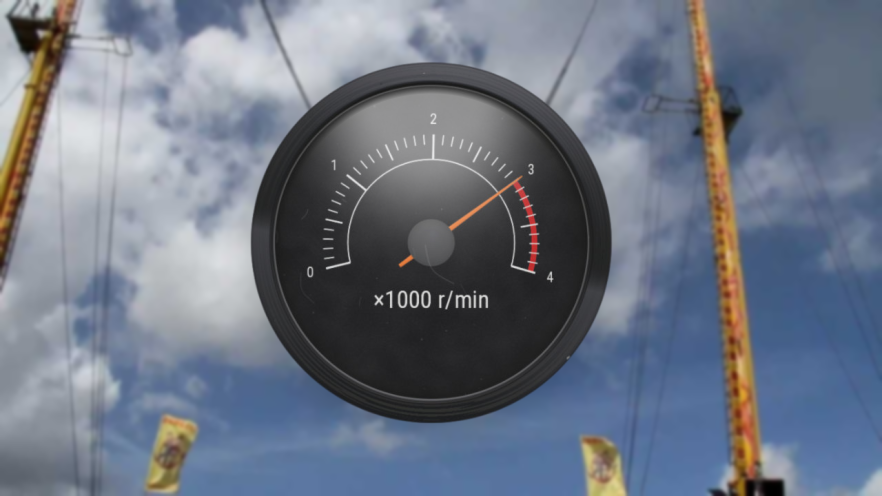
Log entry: rpm 3000
